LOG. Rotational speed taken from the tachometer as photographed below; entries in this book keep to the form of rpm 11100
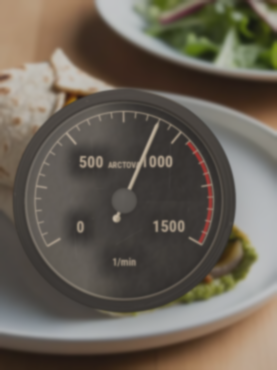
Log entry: rpm 900
